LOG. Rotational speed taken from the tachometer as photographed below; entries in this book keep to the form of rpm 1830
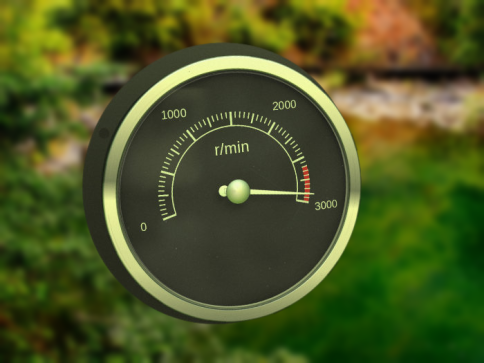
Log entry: rpm 2900
